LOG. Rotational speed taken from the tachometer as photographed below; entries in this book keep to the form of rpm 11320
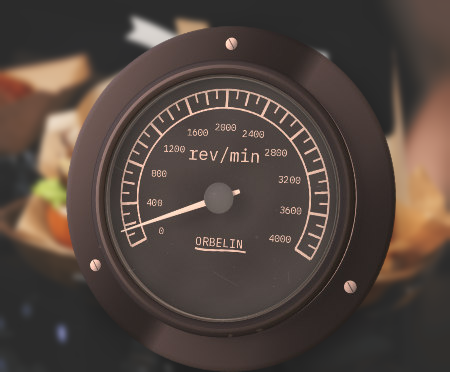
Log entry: rpm 150
